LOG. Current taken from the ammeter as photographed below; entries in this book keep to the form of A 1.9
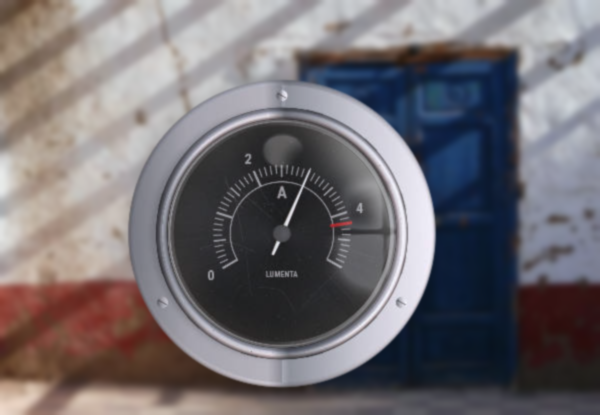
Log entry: A 3
